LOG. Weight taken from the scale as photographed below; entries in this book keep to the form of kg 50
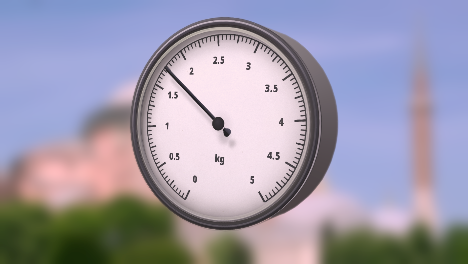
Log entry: kg 1.75
